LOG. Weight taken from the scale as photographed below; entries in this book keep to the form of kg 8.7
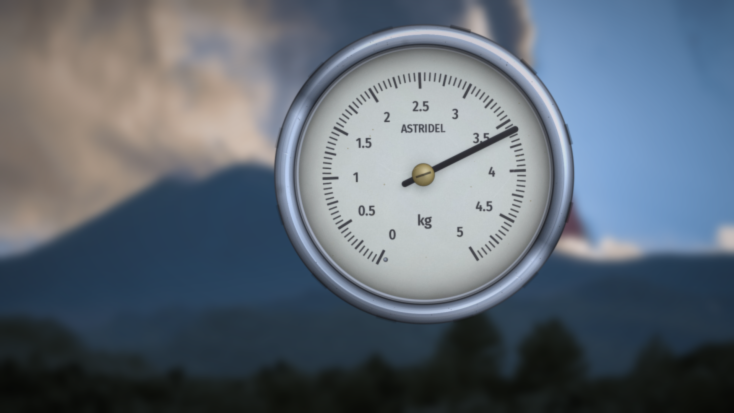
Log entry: kg 3.6
